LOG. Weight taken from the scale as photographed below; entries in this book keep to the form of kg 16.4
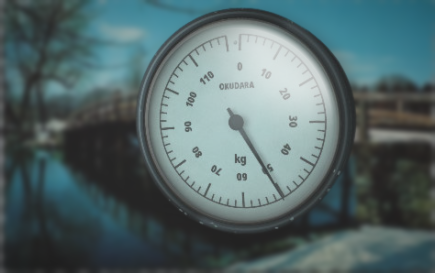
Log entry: kg 50
